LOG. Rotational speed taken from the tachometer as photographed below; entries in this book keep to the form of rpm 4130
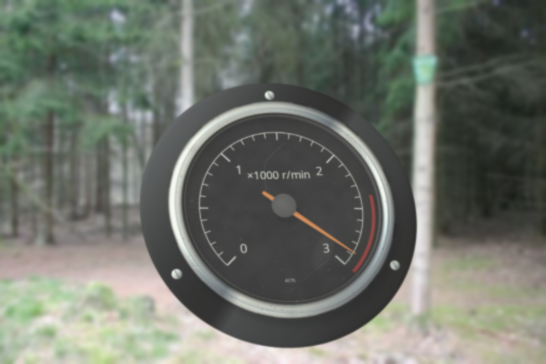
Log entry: rpm 2900
